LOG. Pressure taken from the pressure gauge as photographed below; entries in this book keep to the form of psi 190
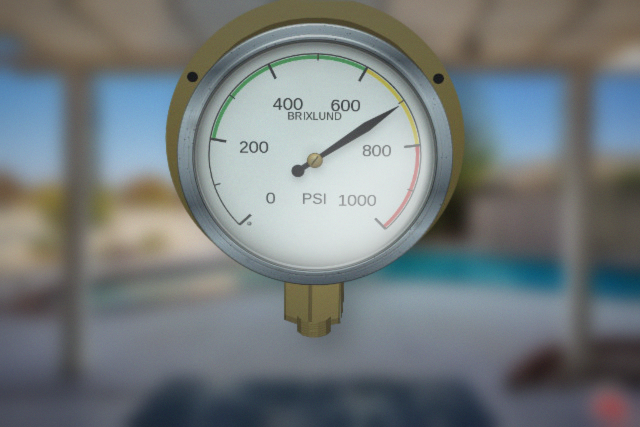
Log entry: psi 700
